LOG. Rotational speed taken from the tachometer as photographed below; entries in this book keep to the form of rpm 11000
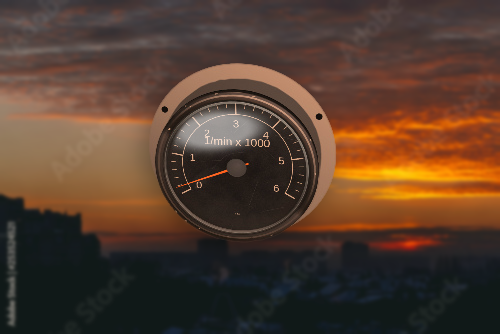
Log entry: rpm 200
